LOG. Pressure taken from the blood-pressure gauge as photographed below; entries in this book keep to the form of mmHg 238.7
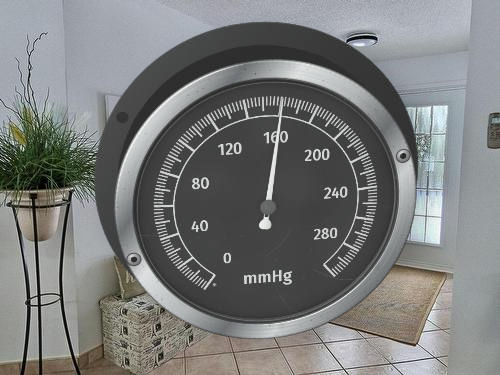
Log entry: mmHg 160
